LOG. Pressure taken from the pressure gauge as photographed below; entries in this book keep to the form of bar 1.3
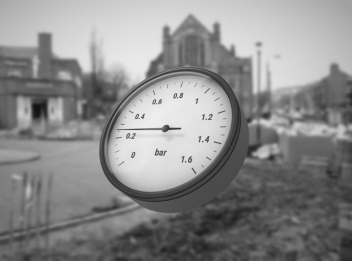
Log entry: bar 0.25
